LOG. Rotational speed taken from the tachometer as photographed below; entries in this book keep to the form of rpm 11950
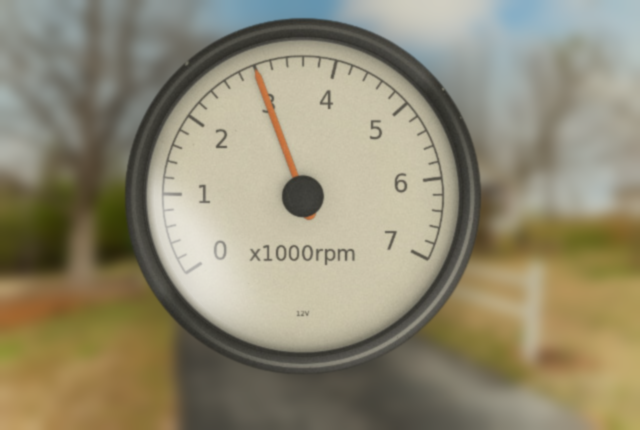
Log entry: rpm 3000
